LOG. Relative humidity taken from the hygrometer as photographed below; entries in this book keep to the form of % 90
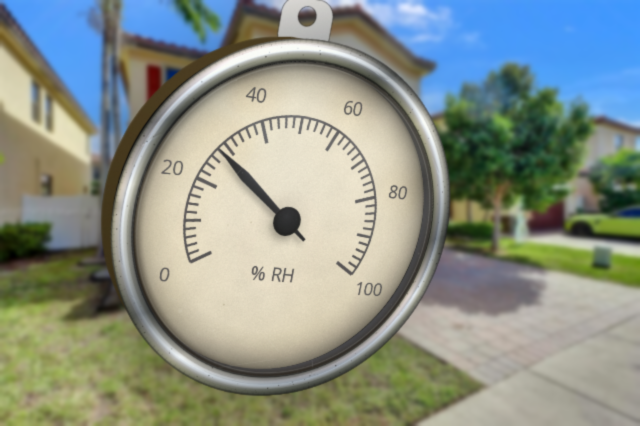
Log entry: % 28
